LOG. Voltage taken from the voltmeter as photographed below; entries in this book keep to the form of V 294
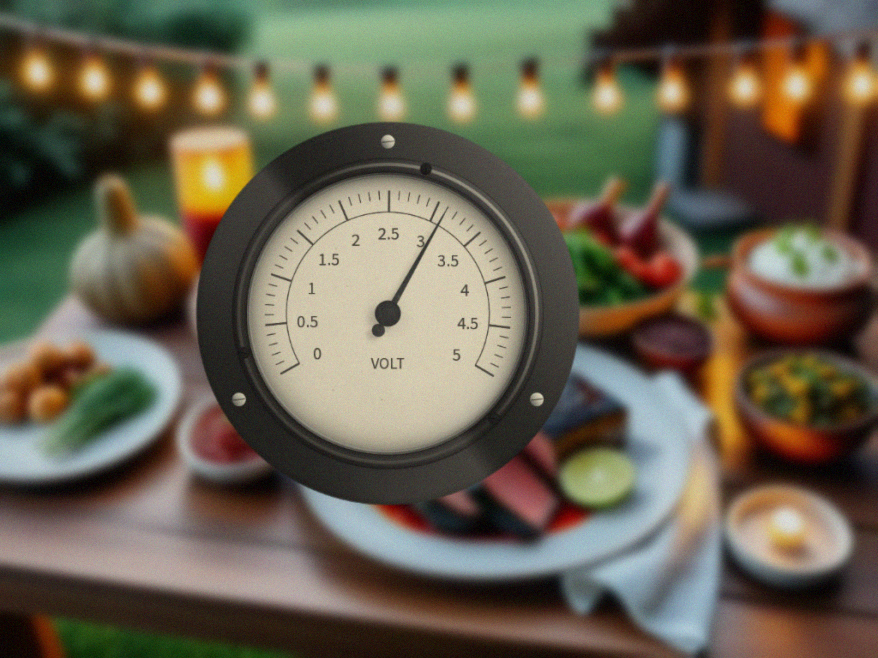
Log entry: V 3.1
